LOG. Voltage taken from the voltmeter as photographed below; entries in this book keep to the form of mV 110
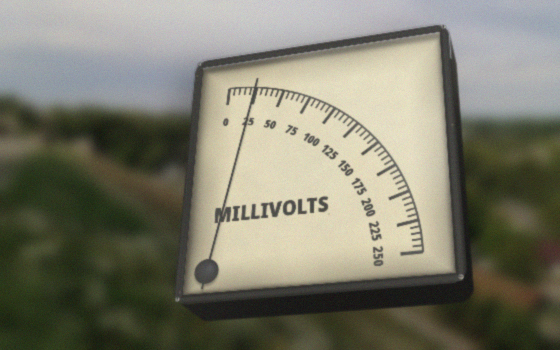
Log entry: mV 25
